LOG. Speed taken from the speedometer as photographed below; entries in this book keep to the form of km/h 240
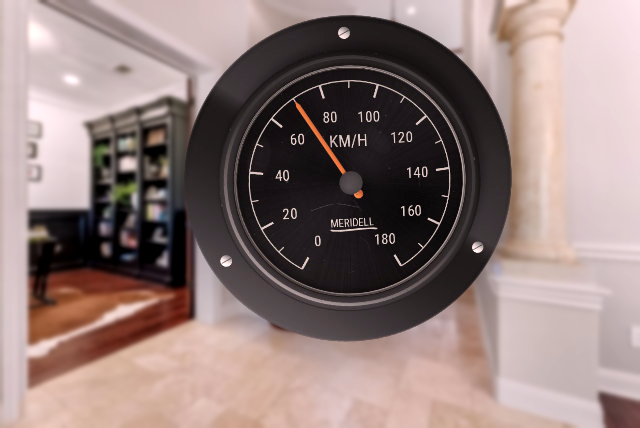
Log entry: km/h 70
